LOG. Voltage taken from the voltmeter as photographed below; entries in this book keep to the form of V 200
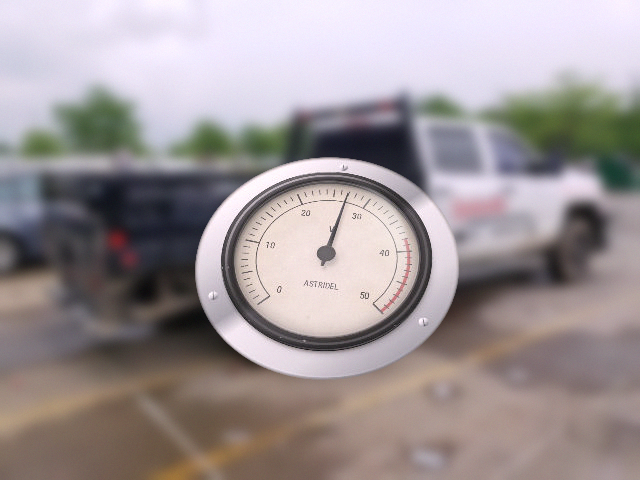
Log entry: V 27
